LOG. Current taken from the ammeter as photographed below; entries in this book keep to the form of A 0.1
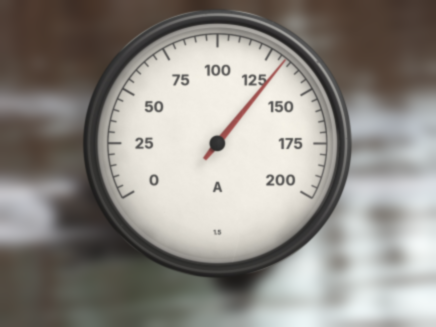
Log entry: A 132.5
